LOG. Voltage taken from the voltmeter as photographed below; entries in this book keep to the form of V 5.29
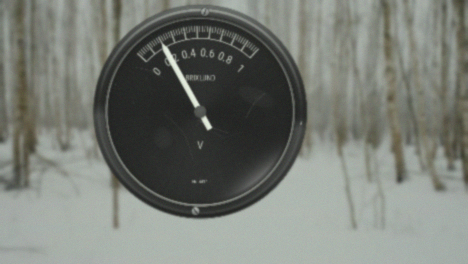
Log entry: V 0.2
